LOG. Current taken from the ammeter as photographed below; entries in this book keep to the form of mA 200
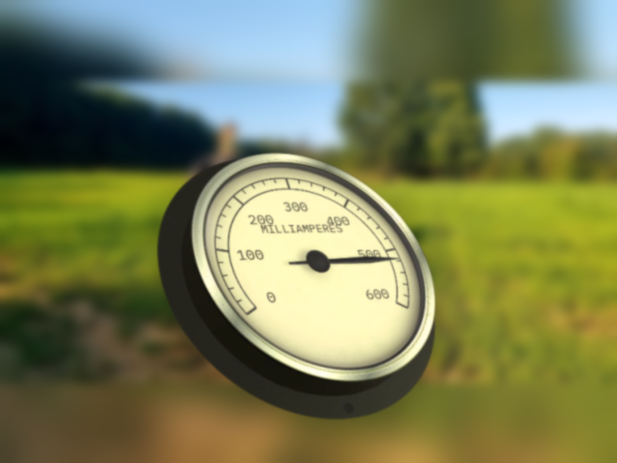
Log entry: mA 520
